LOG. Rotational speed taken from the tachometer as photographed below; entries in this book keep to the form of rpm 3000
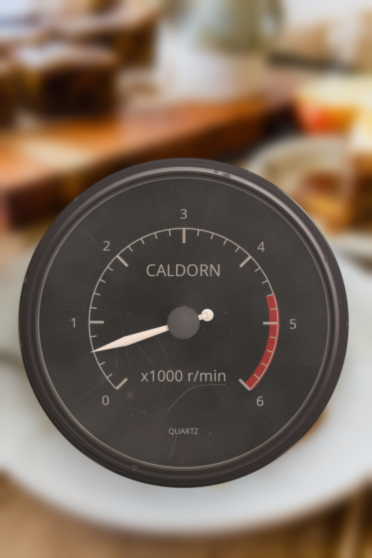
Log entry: rpm 600
